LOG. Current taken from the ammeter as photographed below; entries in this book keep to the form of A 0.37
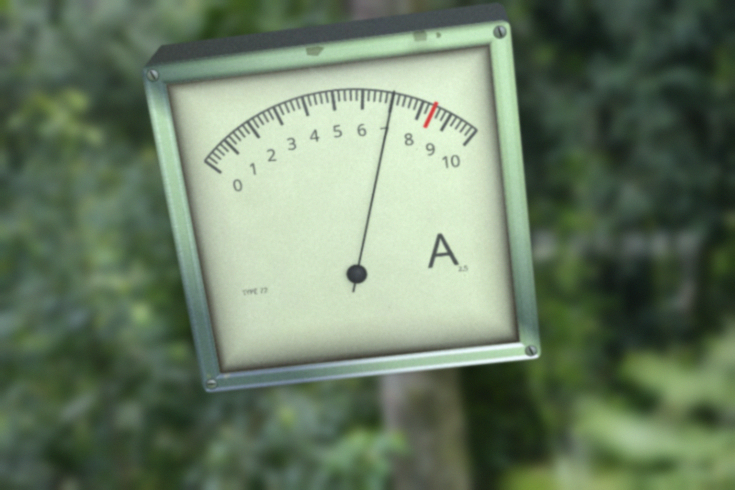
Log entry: A 7
